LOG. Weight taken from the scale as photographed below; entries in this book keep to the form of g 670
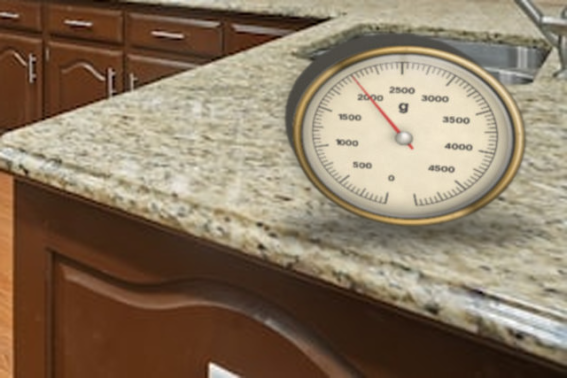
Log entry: g 2000
